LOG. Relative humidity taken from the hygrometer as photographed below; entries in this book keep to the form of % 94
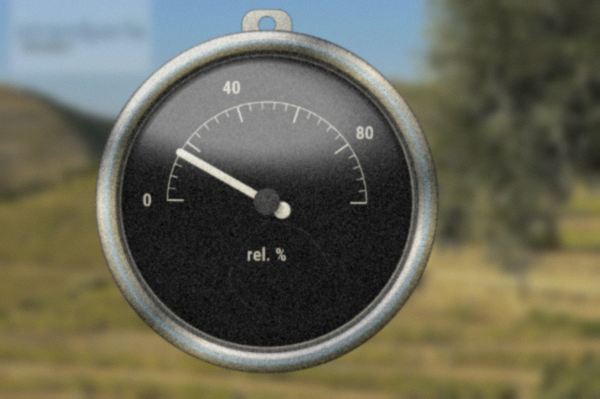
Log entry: % 16
